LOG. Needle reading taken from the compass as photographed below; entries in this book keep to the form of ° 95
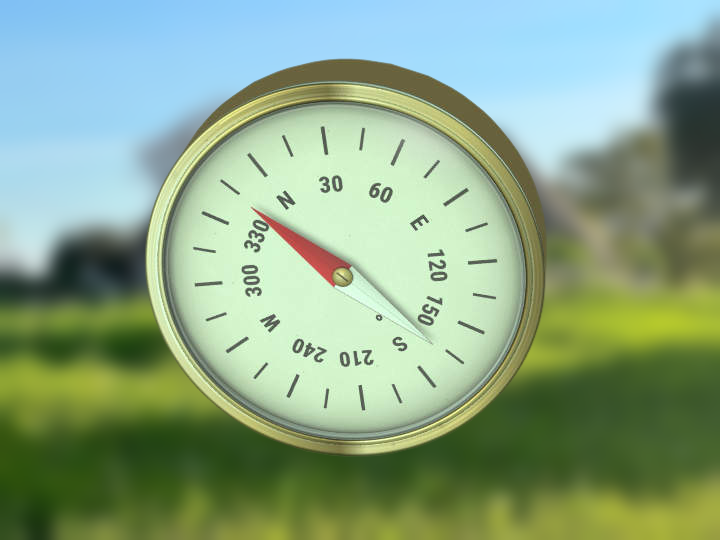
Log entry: ° 345
